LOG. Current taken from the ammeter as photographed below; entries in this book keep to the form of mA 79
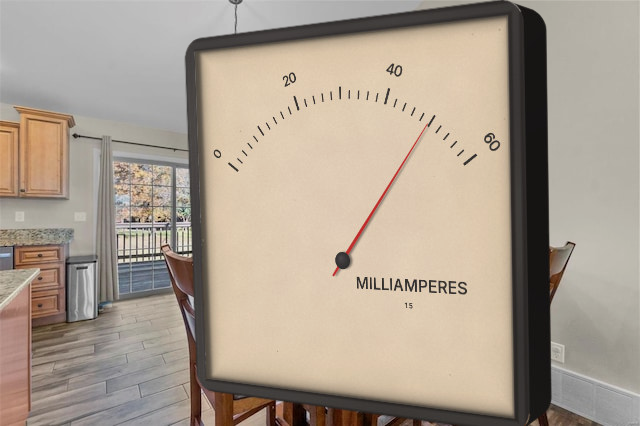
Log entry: mA 50
